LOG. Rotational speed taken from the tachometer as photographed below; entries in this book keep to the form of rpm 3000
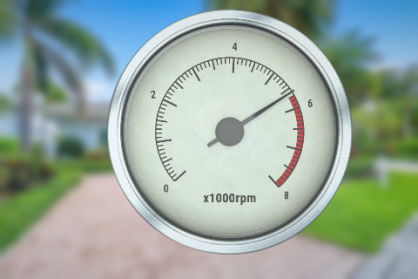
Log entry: rpm 5600
